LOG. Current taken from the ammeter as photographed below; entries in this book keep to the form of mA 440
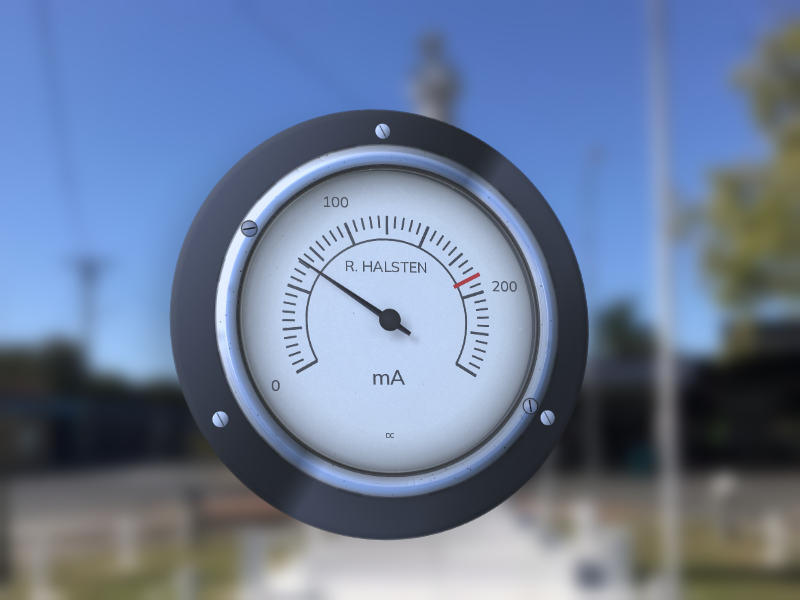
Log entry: mA 65
